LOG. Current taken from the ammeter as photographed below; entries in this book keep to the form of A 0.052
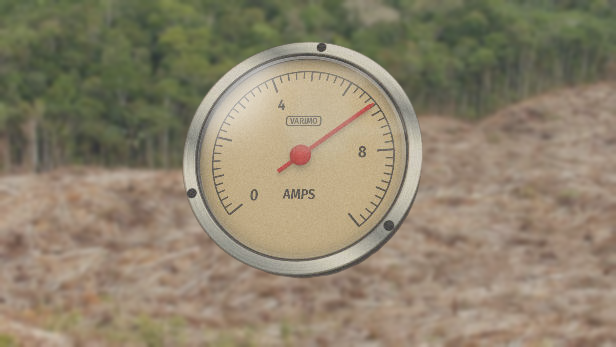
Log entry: A 6.8
